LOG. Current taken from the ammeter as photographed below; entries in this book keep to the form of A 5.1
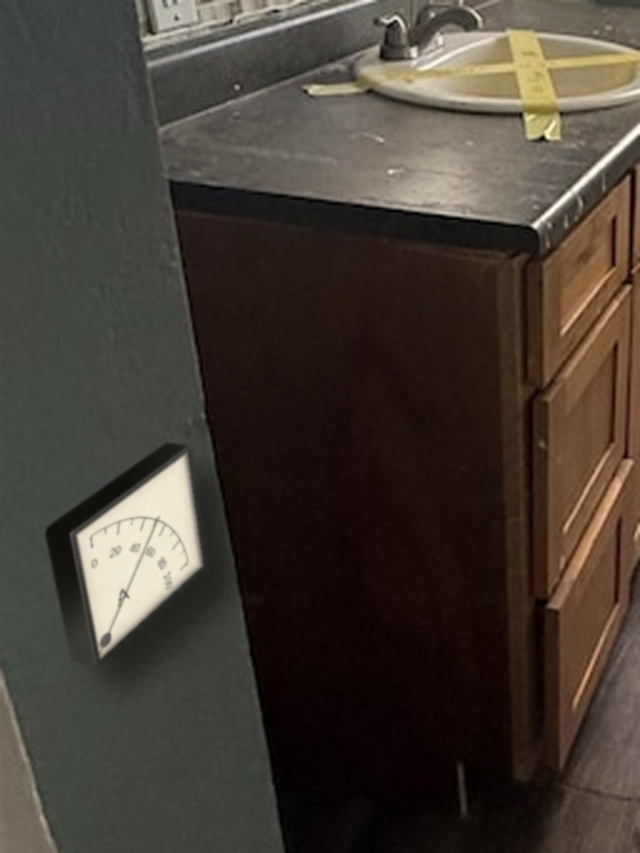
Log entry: A 50
